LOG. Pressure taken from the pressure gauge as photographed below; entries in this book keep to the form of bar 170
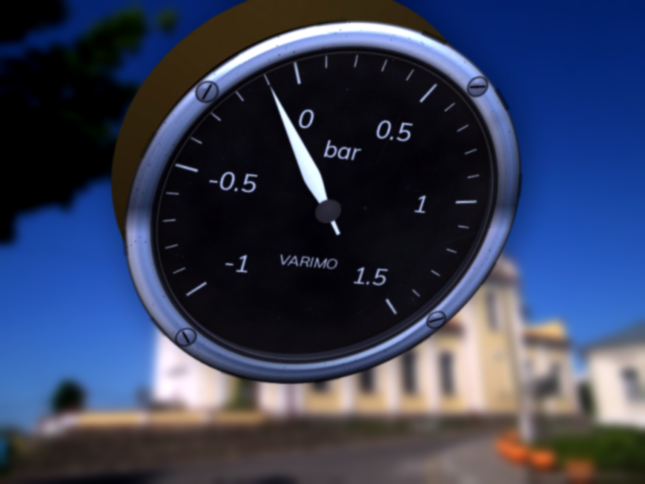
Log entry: bar -0.1
